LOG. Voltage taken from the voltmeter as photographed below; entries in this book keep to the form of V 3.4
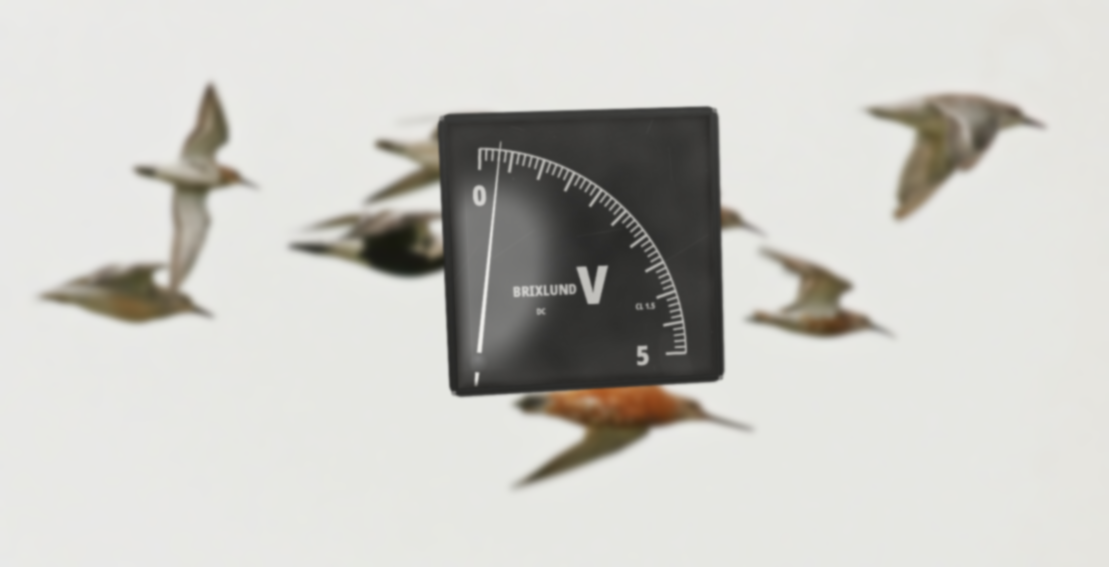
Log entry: V 0.3
